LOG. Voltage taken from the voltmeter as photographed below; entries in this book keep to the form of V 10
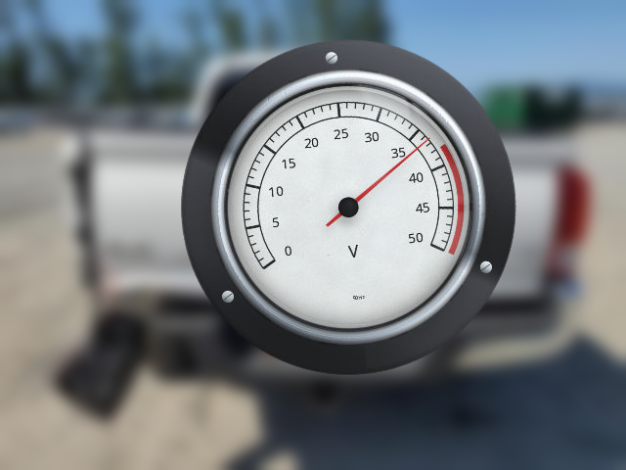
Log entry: V 36.5
